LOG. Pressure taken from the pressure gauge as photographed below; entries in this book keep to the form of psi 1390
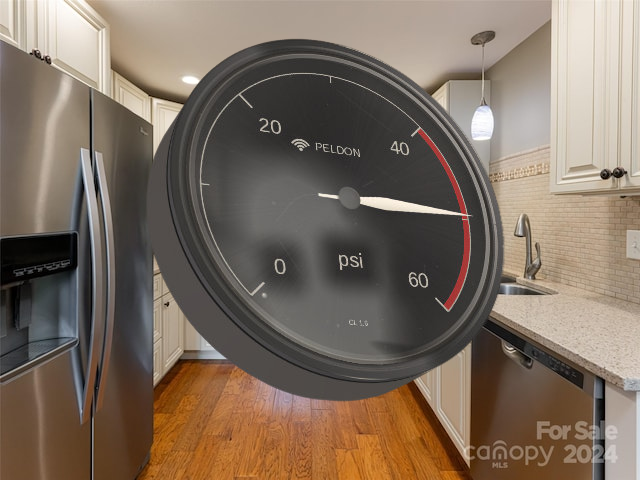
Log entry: psi 50
